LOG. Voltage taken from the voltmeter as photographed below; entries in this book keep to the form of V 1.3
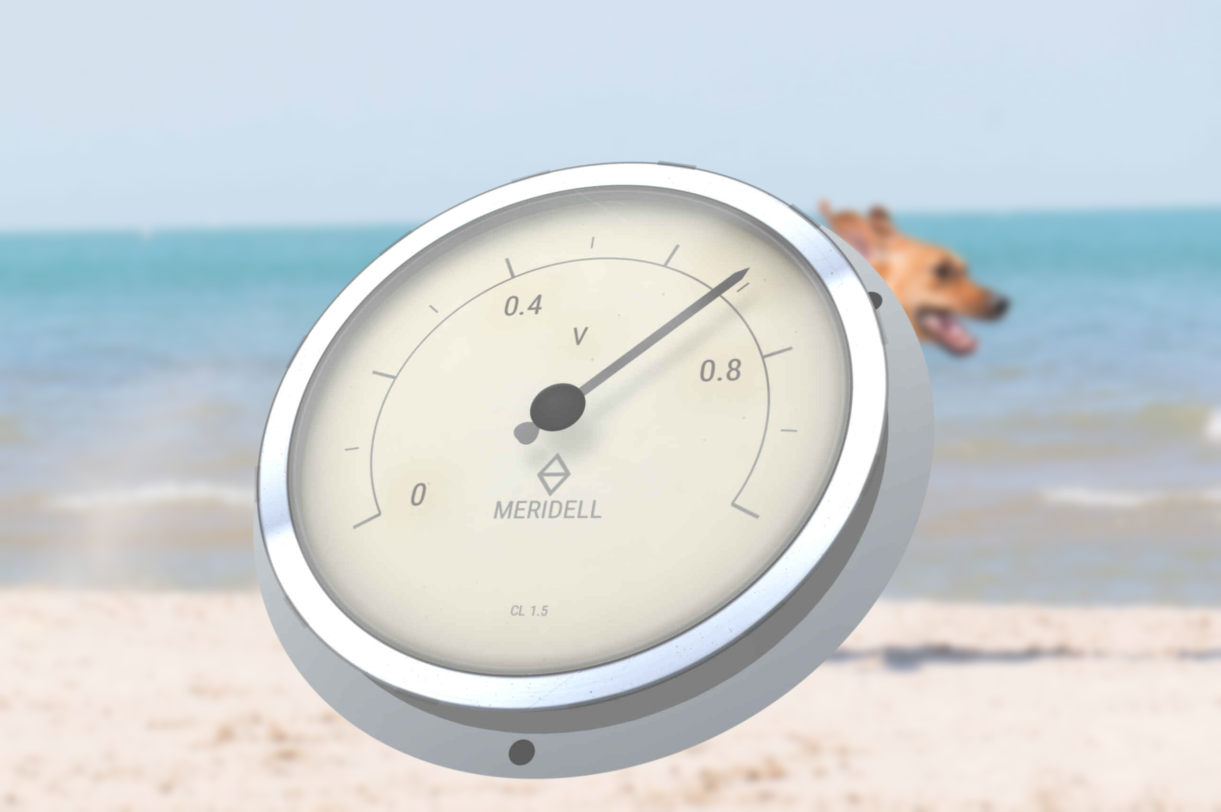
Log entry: V 0.7
